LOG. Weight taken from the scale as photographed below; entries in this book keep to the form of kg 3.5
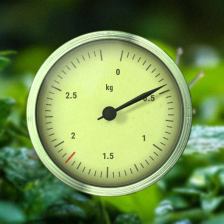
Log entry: kg 0.45
